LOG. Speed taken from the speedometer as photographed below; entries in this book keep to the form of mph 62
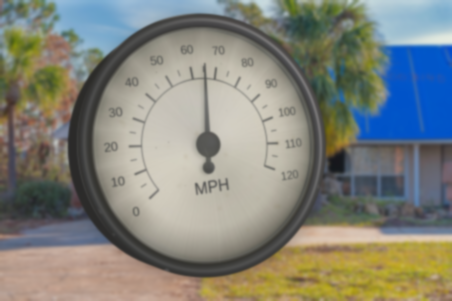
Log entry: mph 65
